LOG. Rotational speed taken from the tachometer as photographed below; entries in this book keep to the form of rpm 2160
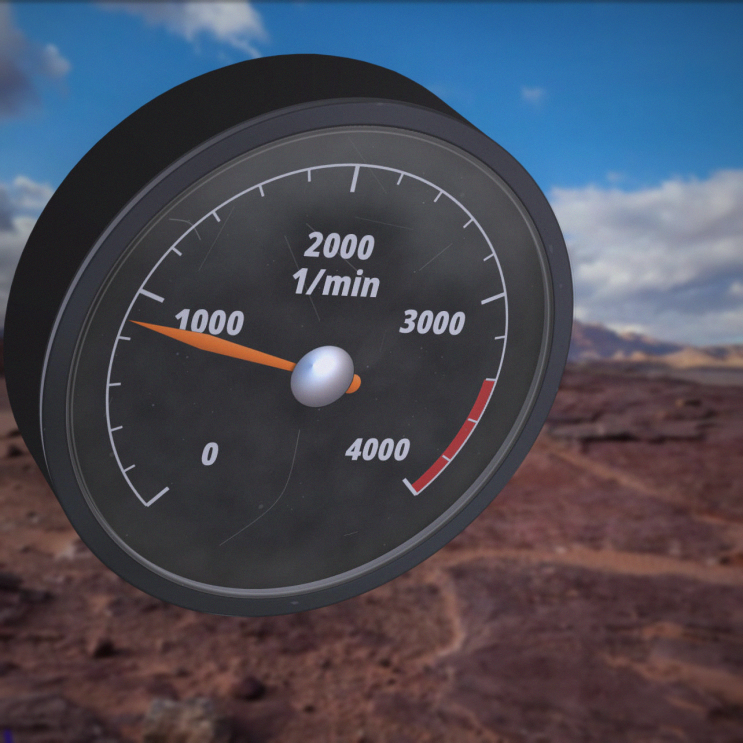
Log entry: rpm 900
